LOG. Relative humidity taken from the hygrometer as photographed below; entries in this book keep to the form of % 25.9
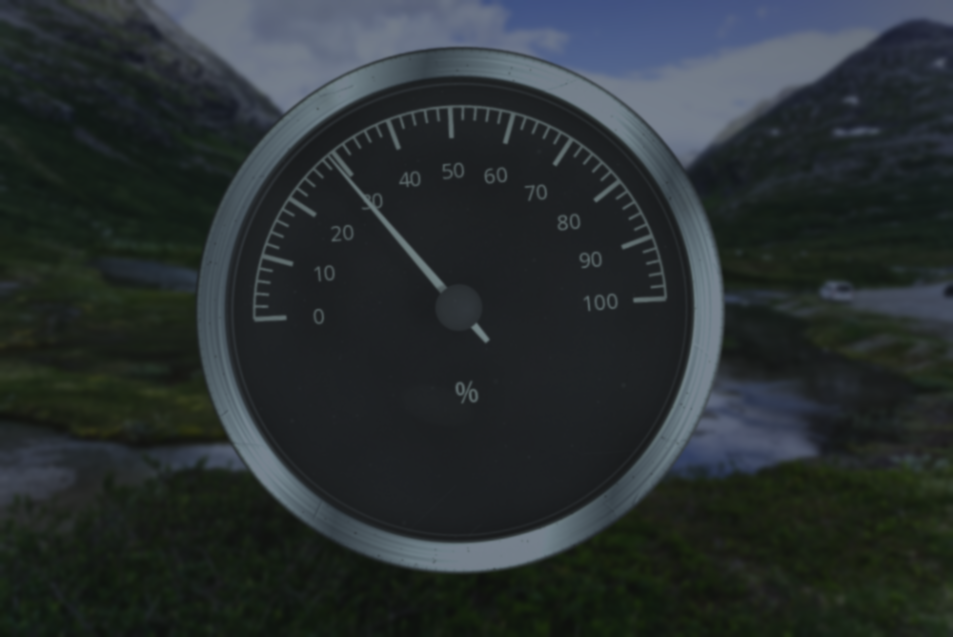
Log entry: % 29
